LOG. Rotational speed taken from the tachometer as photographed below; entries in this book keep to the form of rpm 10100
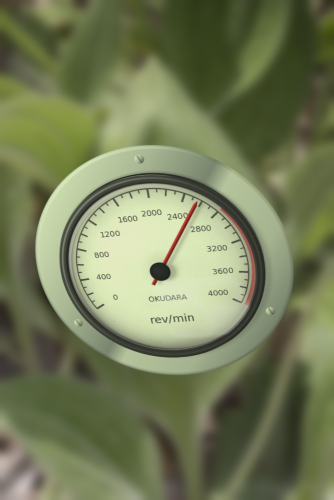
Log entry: rpm 2550
